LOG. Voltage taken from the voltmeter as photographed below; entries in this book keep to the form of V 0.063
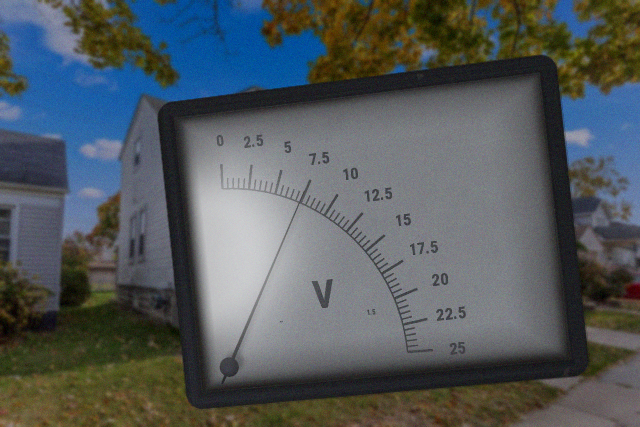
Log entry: V 7.5
